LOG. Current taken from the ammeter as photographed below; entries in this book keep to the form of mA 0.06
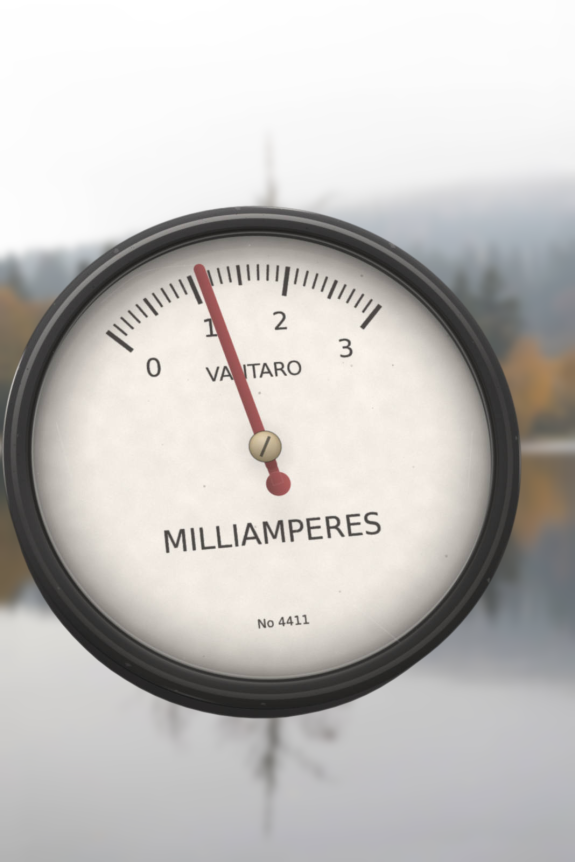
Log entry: mA 1.1
